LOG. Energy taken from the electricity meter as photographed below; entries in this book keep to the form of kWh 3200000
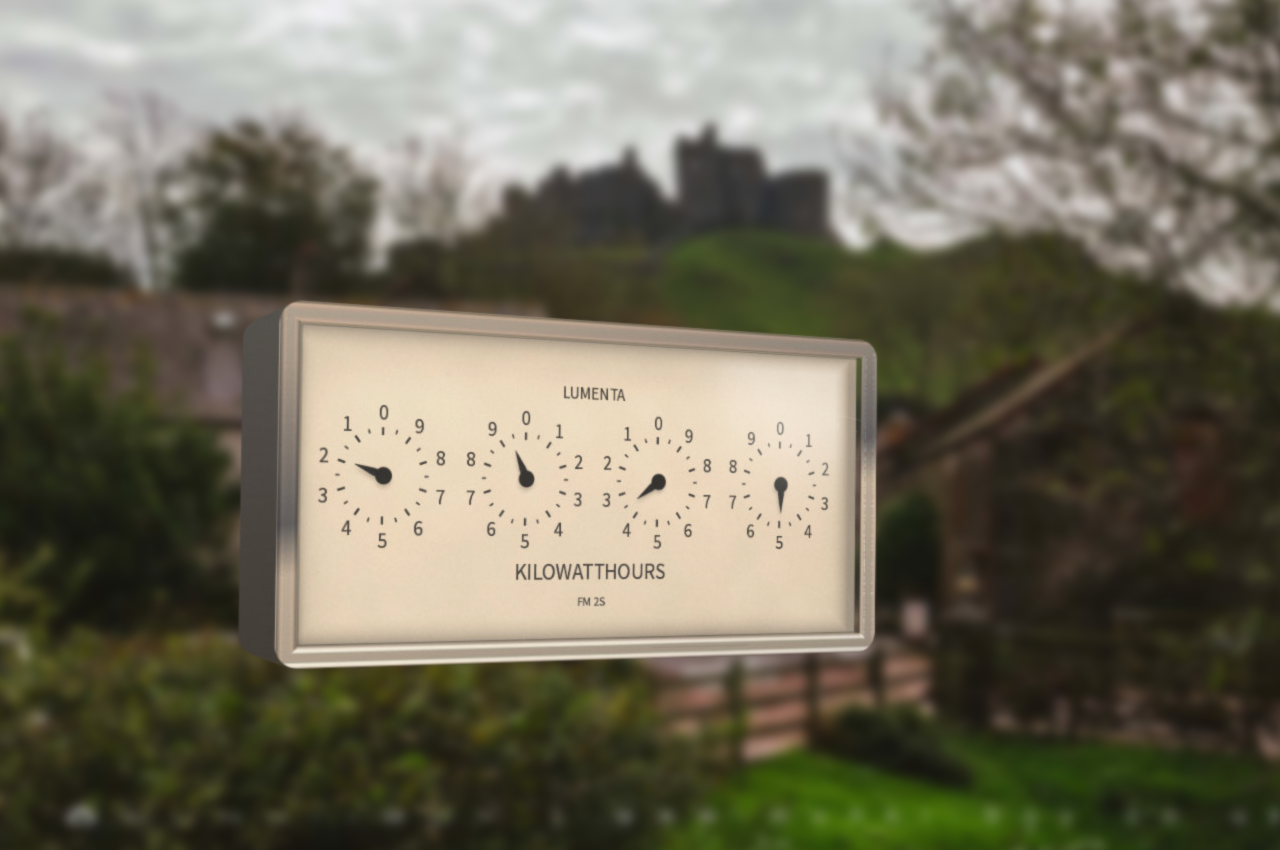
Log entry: kWh 1935
